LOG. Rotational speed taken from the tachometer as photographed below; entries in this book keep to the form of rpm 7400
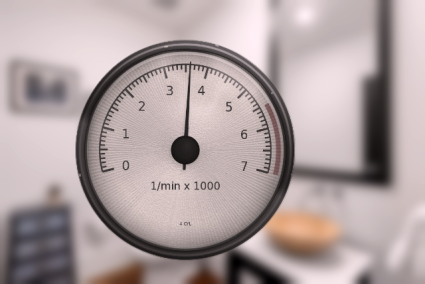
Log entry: rpm 3600
